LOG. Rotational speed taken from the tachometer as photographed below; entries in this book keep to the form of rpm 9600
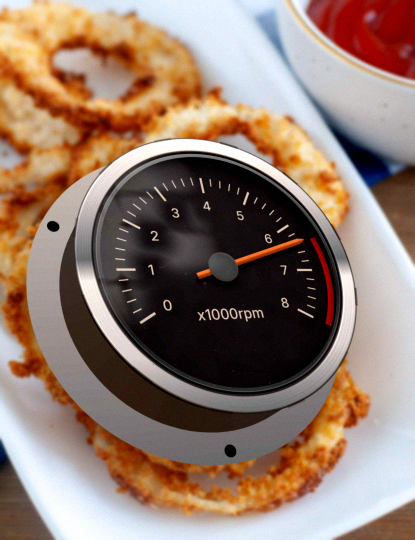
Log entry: rpm 6400
